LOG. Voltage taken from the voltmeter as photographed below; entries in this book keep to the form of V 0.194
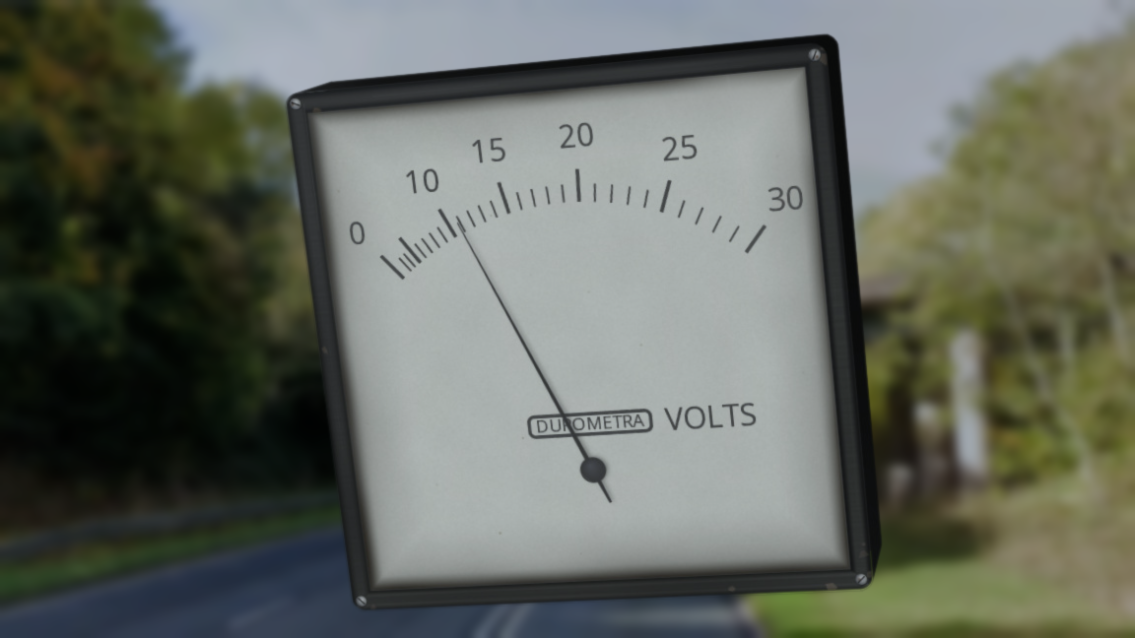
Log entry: V 11
